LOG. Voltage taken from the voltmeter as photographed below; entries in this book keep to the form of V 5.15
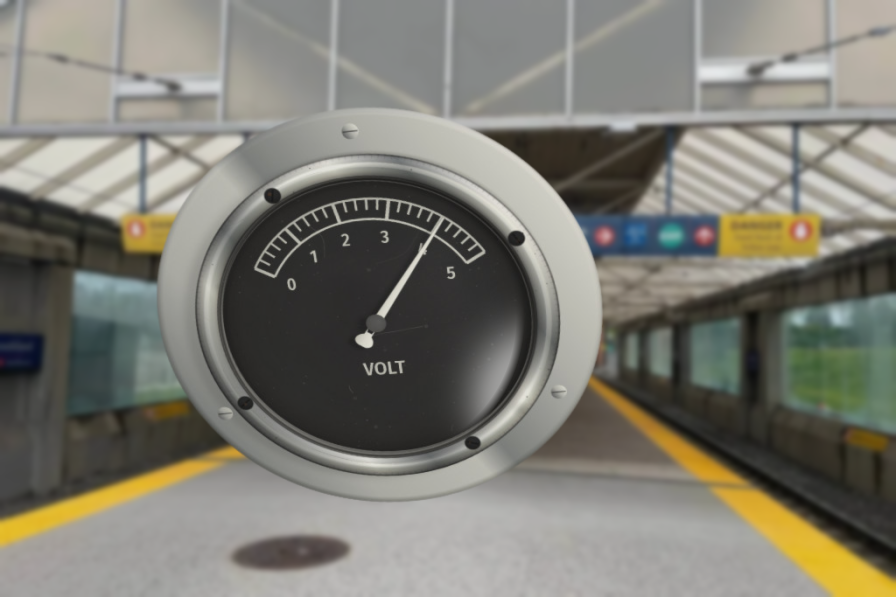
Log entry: V 4
